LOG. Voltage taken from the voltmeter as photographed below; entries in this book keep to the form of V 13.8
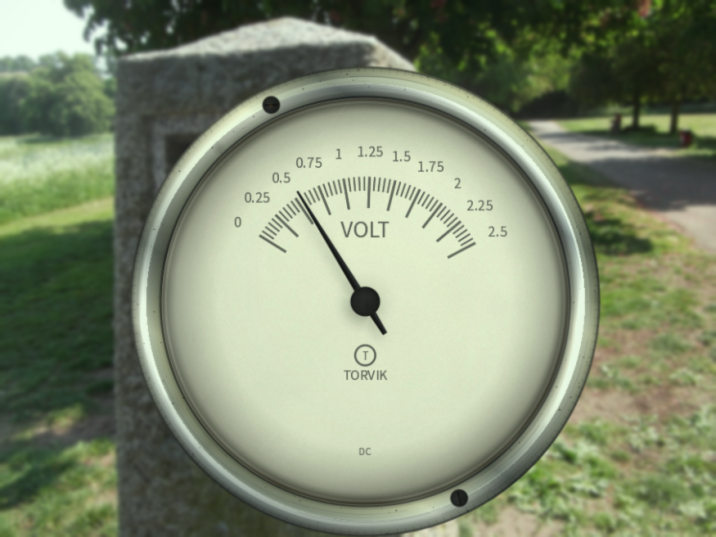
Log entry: V 0.55
